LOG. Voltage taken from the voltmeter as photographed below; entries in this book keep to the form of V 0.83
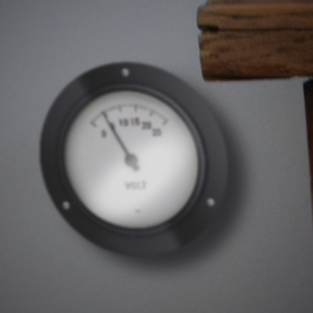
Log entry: V 5
